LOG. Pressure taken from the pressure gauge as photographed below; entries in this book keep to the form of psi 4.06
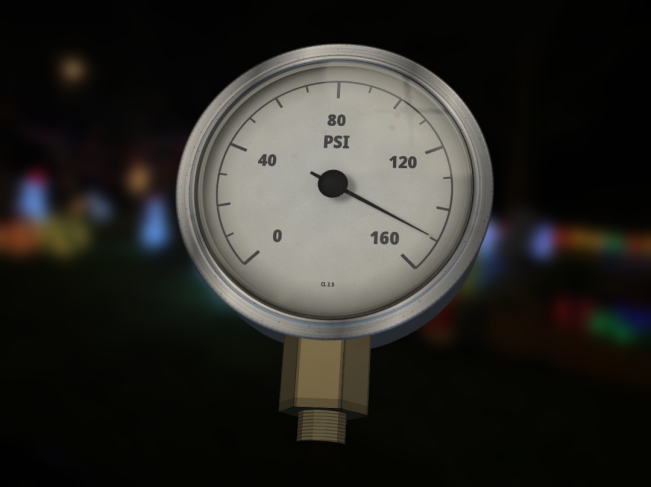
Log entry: psi 150
